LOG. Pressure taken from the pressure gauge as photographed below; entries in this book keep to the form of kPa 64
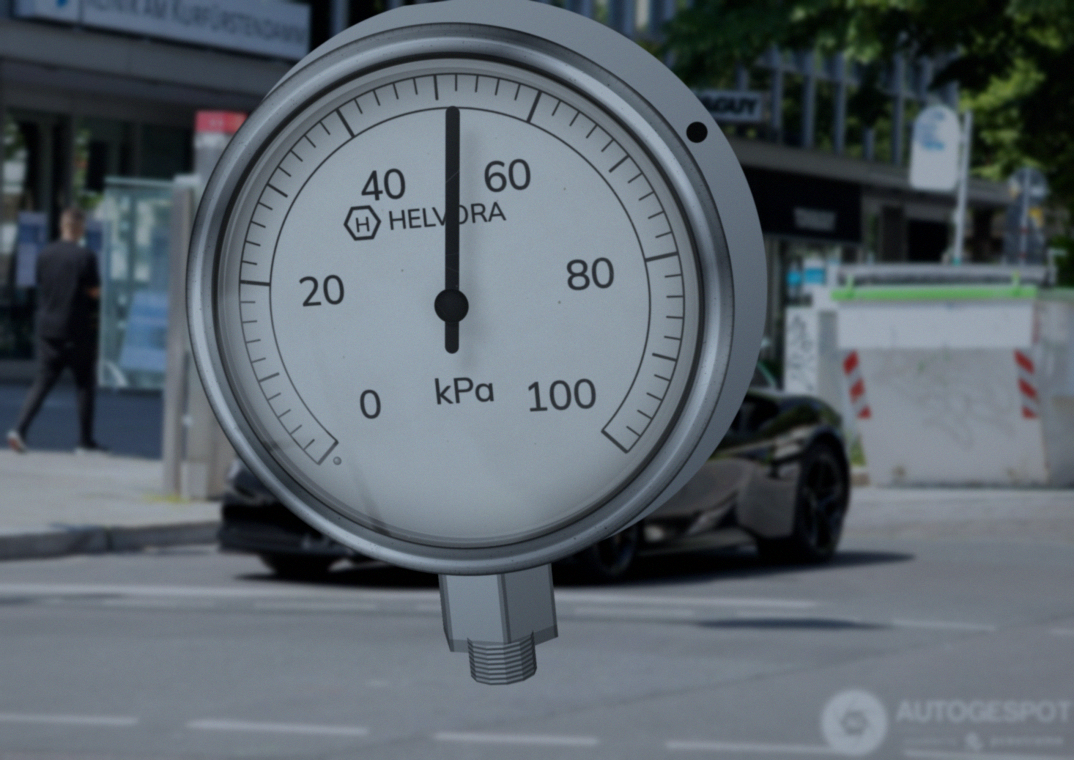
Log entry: kPa 52
